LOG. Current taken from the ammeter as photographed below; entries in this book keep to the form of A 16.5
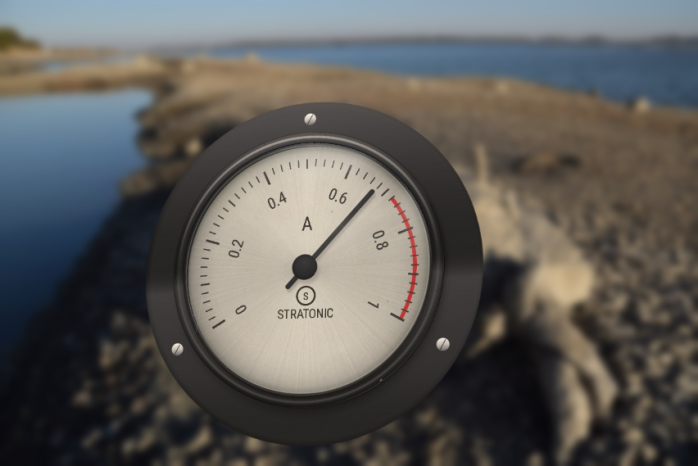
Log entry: A 0.68
